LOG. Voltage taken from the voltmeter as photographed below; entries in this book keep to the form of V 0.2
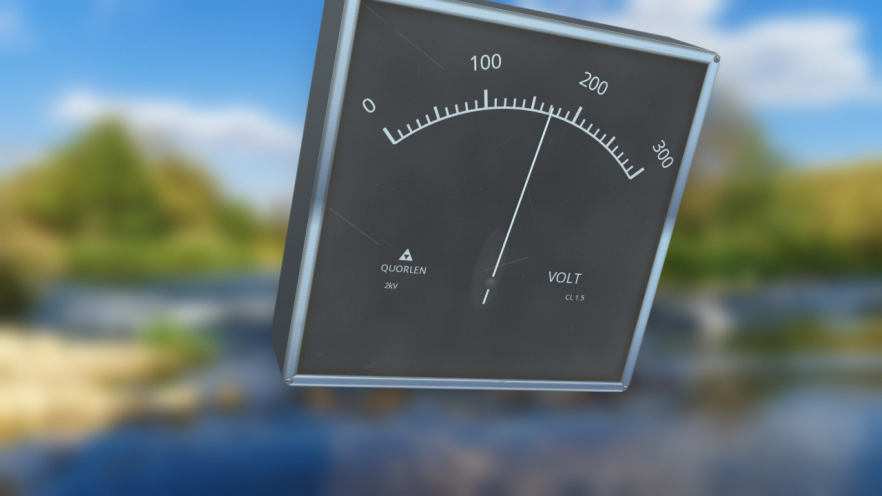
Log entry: V 170
